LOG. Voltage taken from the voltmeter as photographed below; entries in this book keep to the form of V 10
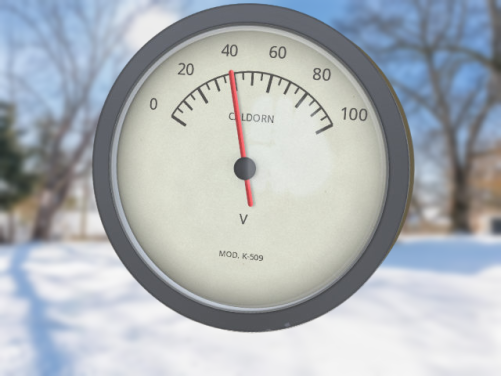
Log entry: V 40
